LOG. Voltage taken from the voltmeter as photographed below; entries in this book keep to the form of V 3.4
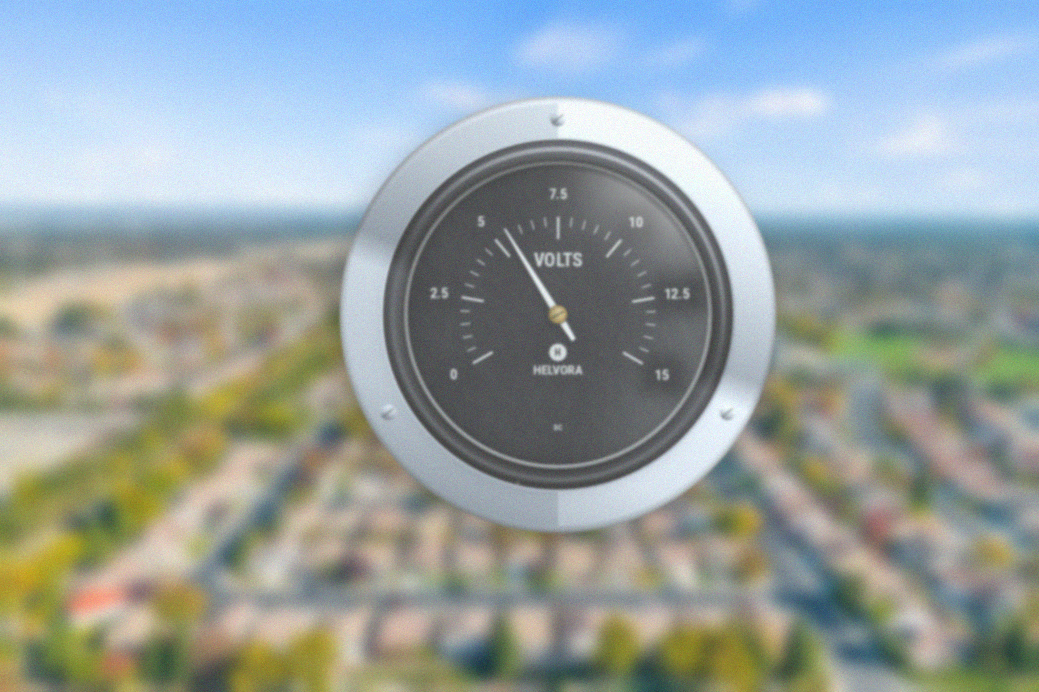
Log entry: V 5.5
